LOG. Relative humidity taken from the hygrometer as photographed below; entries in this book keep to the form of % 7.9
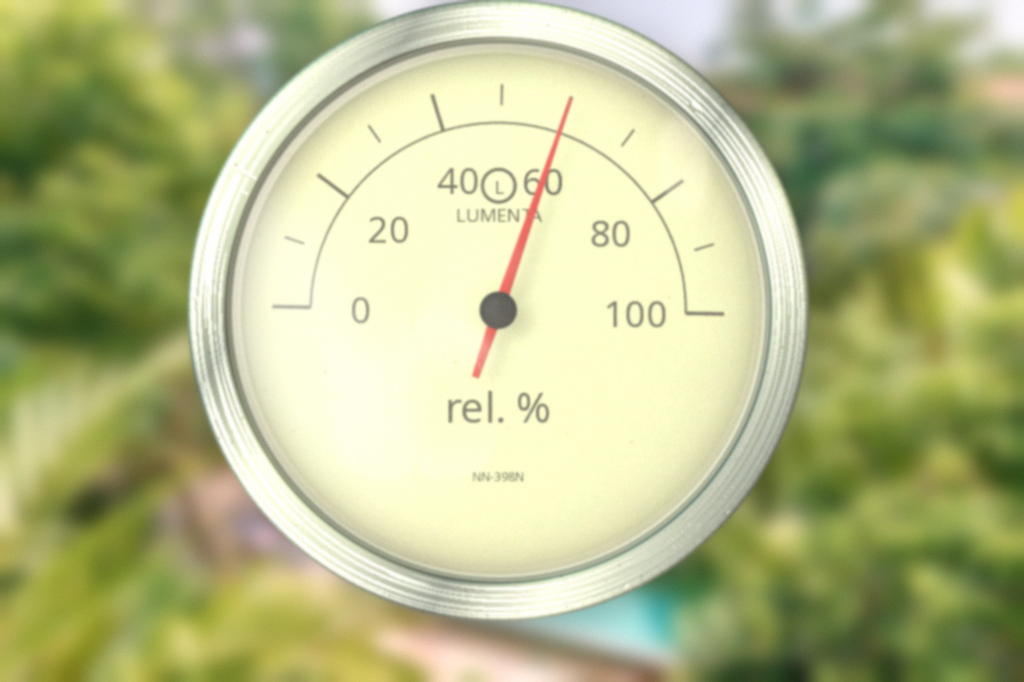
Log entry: % 60
